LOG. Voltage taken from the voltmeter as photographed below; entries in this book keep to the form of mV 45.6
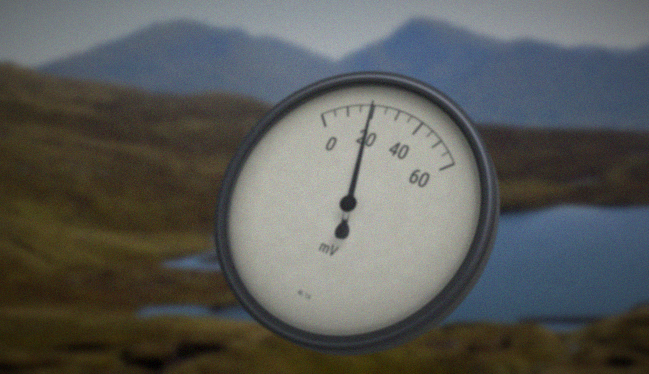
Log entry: mV 20
